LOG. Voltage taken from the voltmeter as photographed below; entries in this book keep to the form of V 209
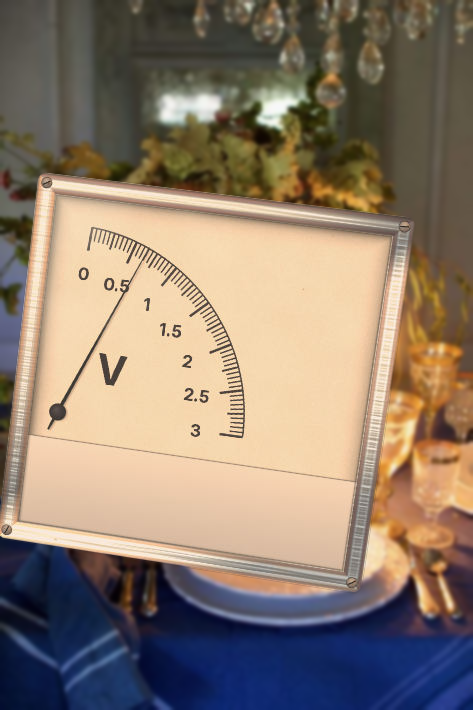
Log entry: V 0.65
